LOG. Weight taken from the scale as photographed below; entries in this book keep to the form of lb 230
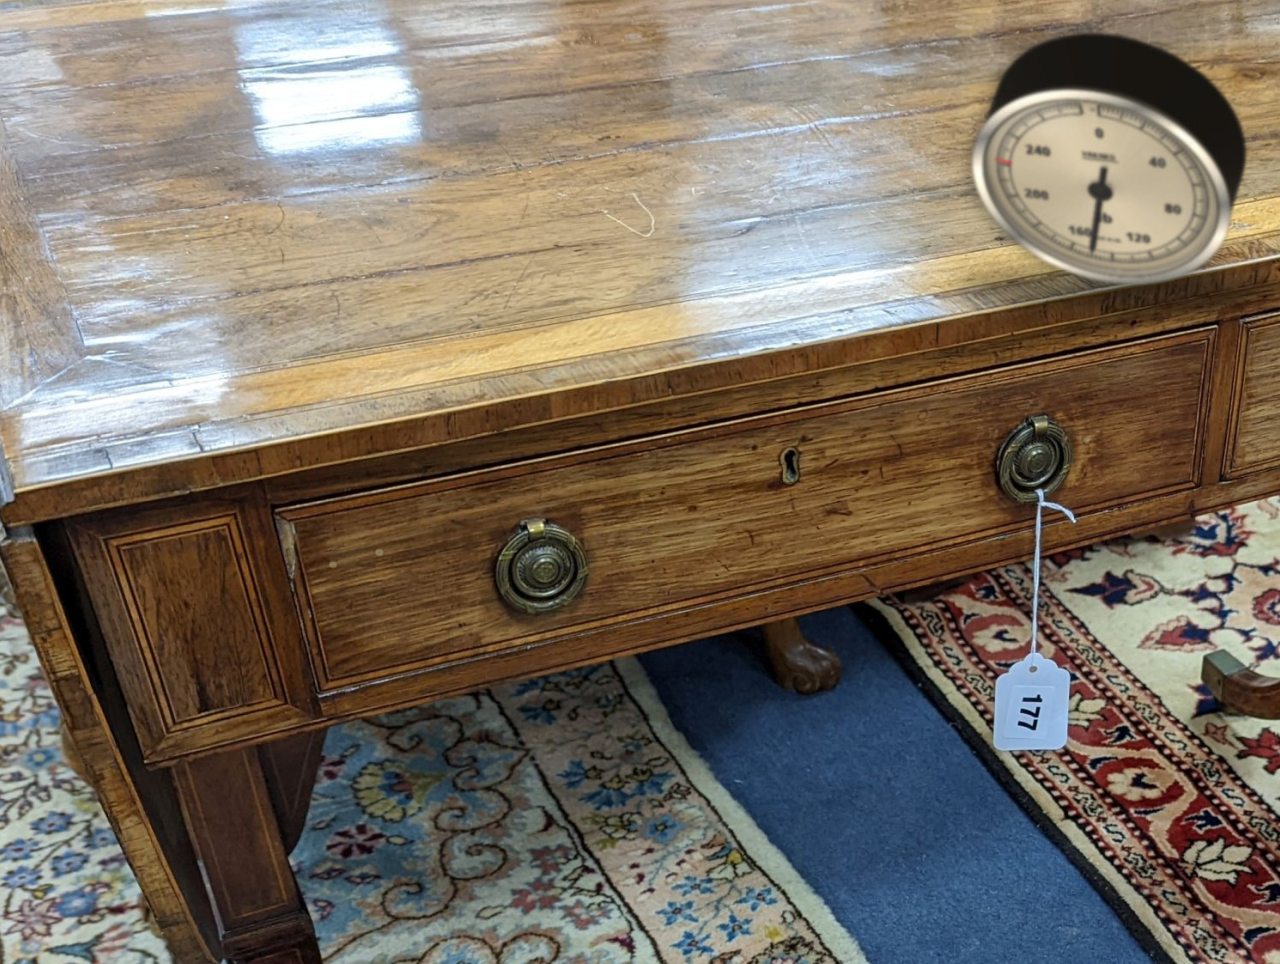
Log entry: lb 150
